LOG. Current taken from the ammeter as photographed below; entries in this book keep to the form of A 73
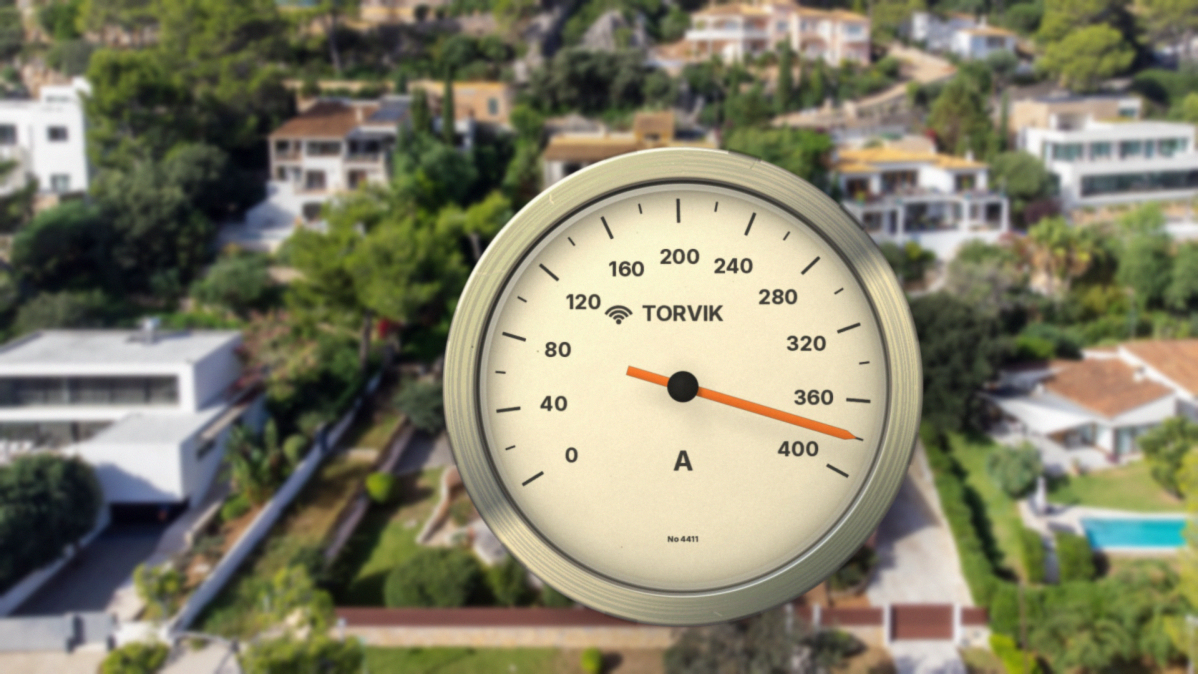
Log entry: A 380
